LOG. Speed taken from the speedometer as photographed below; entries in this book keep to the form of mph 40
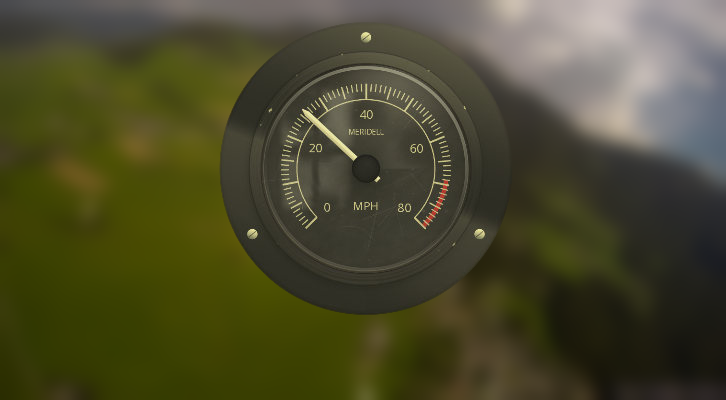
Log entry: mph 26
